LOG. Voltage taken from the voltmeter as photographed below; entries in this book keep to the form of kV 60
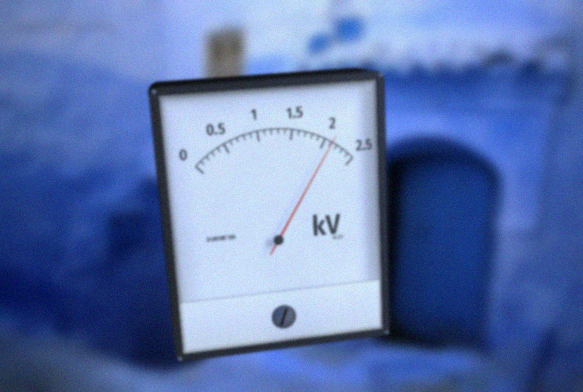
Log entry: kV 2.1
